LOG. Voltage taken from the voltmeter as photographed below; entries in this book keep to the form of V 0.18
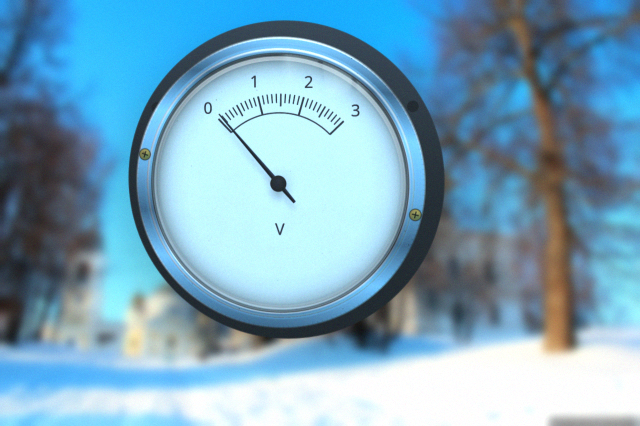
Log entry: V 0.1
